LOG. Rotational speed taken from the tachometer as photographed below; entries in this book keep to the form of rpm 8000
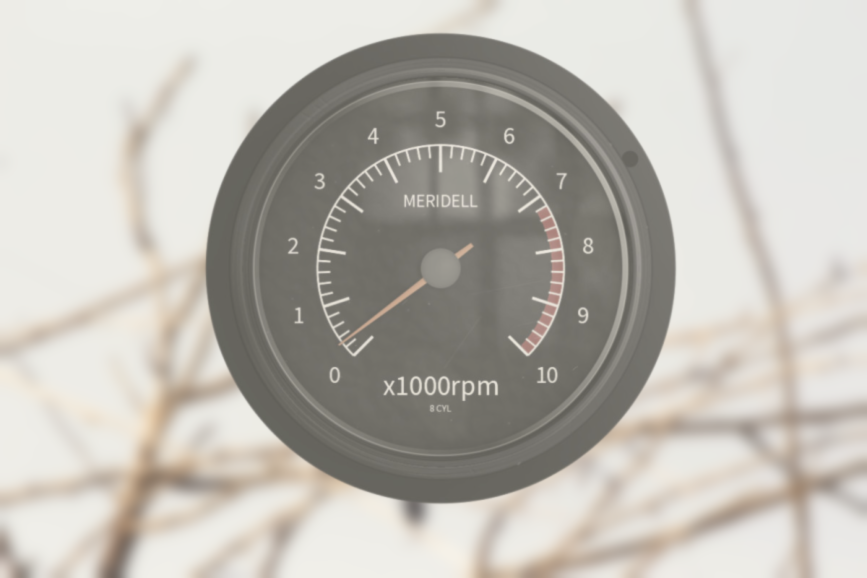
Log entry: rpm 300
